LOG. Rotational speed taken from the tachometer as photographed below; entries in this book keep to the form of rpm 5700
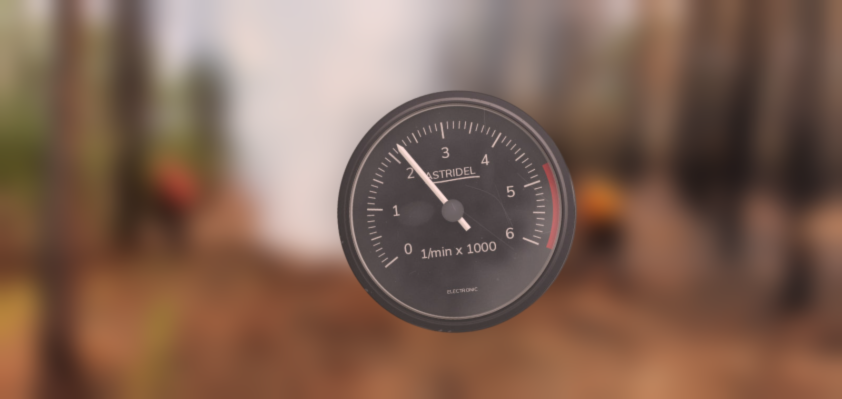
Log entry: rpm 2200
